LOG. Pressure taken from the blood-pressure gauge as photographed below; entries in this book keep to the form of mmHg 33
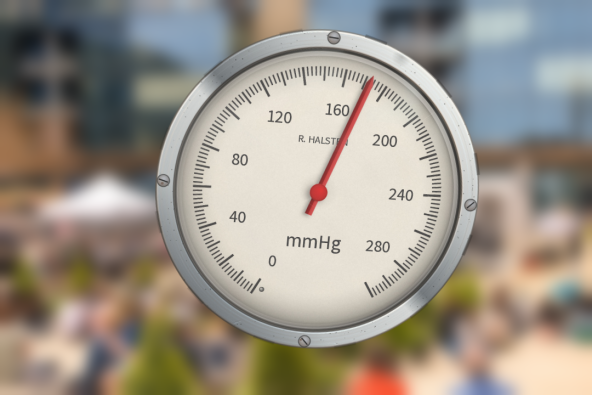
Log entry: mmHg 172
